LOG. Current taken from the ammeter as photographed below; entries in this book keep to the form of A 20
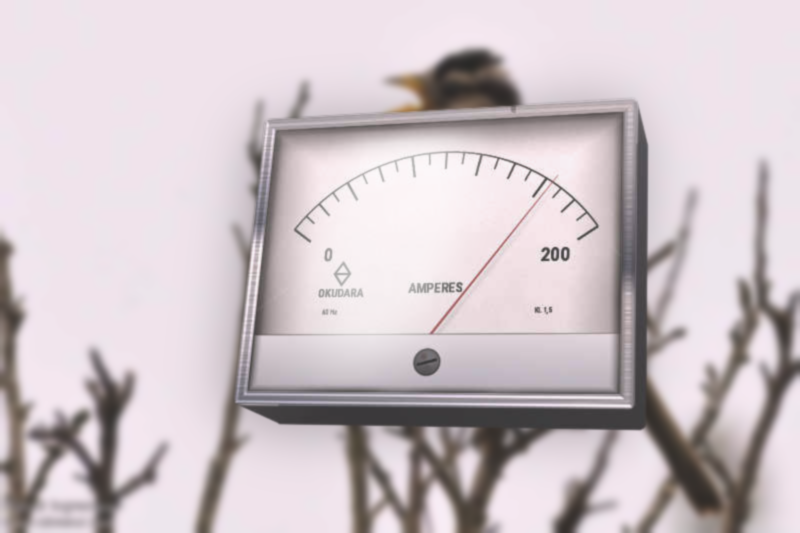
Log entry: A 165
